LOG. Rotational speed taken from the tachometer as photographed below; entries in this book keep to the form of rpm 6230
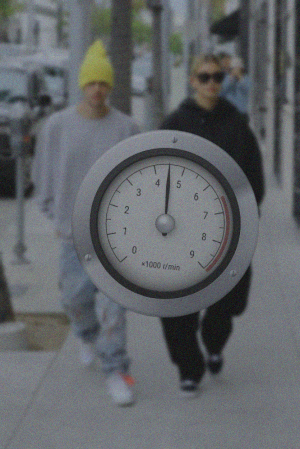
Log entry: rpm 4500
